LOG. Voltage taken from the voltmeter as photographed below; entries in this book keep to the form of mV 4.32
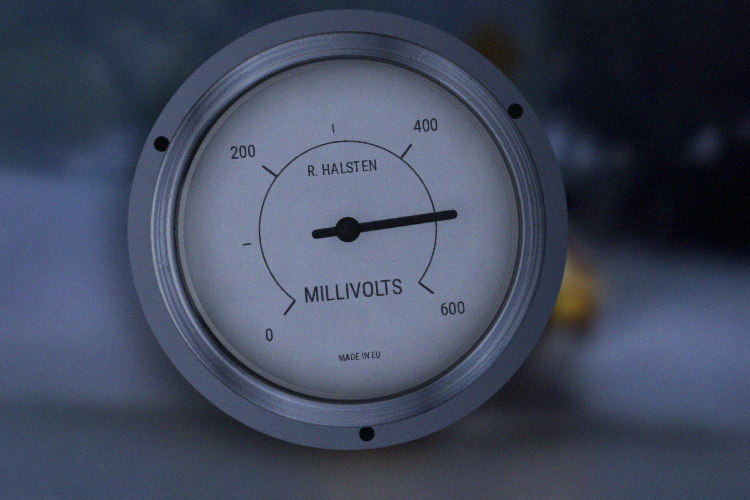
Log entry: mV 500
